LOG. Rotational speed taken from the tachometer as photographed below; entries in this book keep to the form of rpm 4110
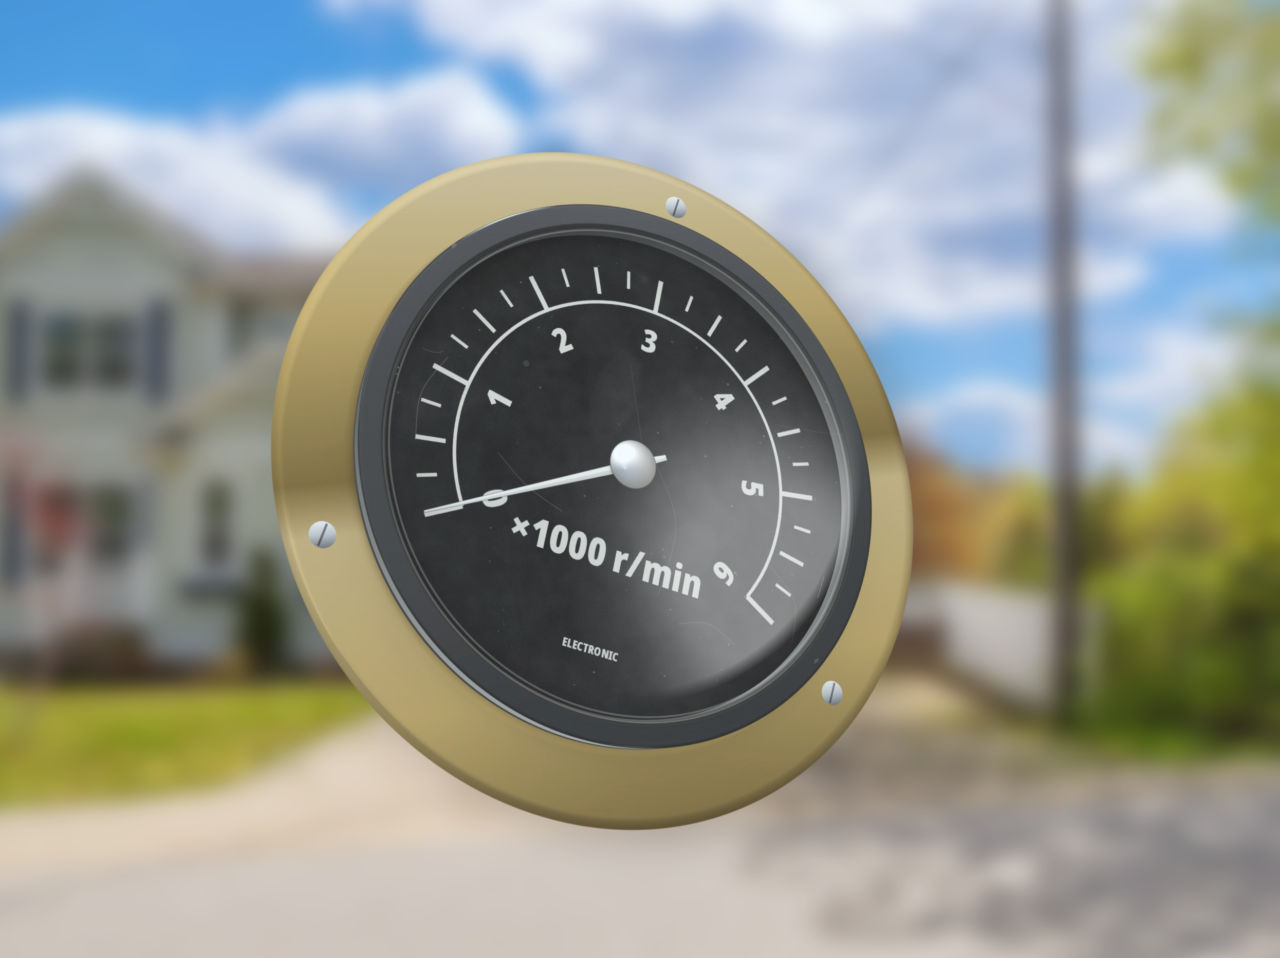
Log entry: rpm 0
